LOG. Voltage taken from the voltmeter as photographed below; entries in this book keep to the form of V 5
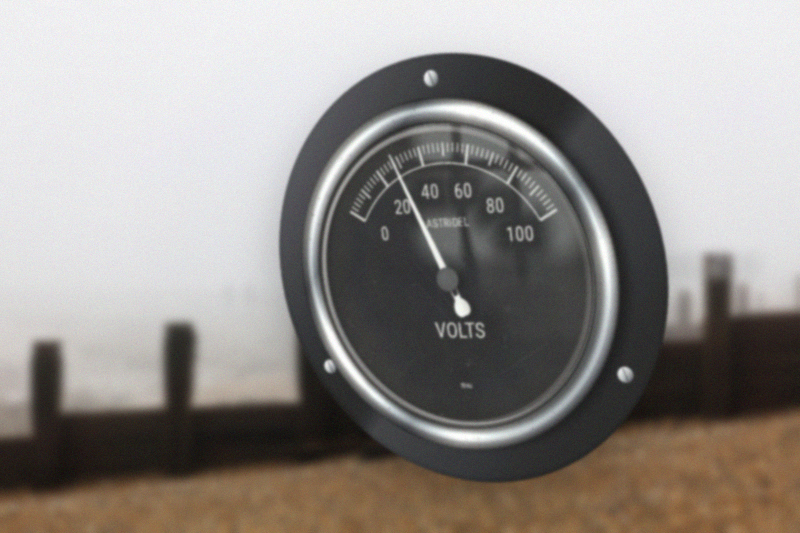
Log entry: V 30
